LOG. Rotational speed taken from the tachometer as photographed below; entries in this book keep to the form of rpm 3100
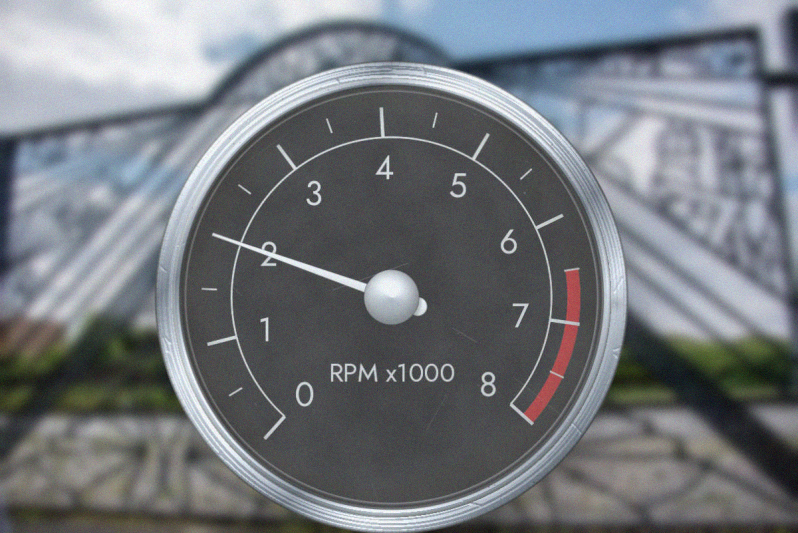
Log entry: rpm 2000
